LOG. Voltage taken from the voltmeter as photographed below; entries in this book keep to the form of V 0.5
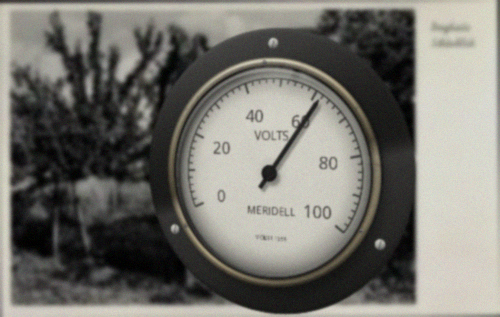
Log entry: V 62
